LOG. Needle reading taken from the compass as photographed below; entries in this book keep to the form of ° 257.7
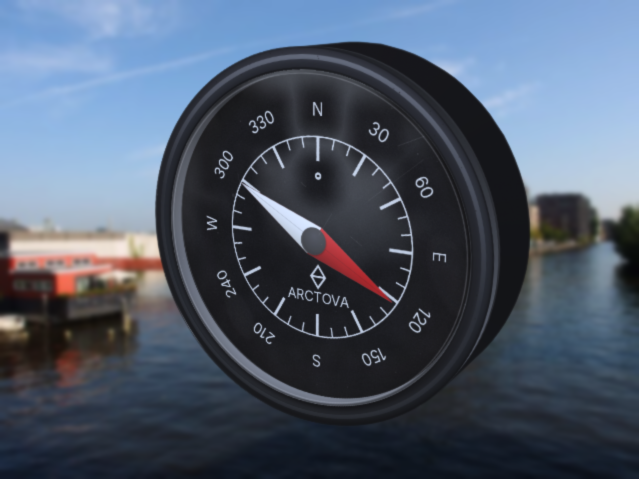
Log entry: ° 120
